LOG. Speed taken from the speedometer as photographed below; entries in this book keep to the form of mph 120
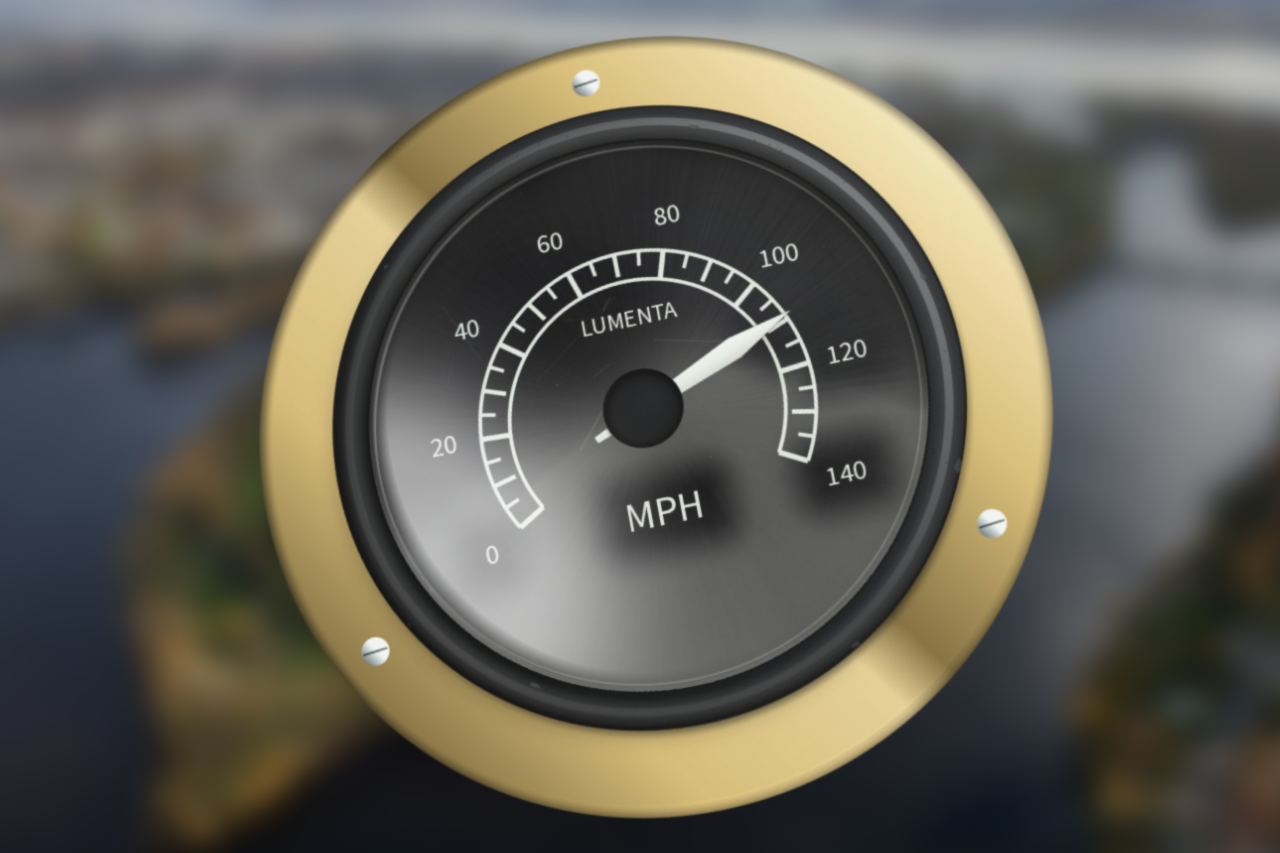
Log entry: mph 110
